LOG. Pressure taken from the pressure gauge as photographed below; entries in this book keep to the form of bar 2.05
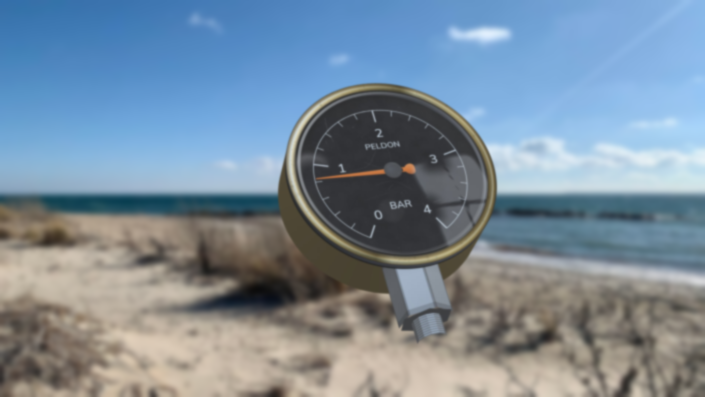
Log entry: bar 0.8
